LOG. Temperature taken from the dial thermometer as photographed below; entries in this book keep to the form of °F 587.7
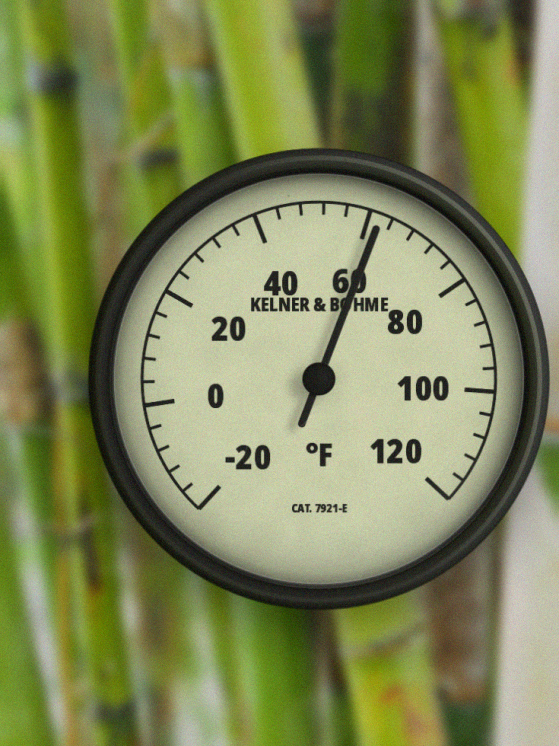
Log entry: °F 62
